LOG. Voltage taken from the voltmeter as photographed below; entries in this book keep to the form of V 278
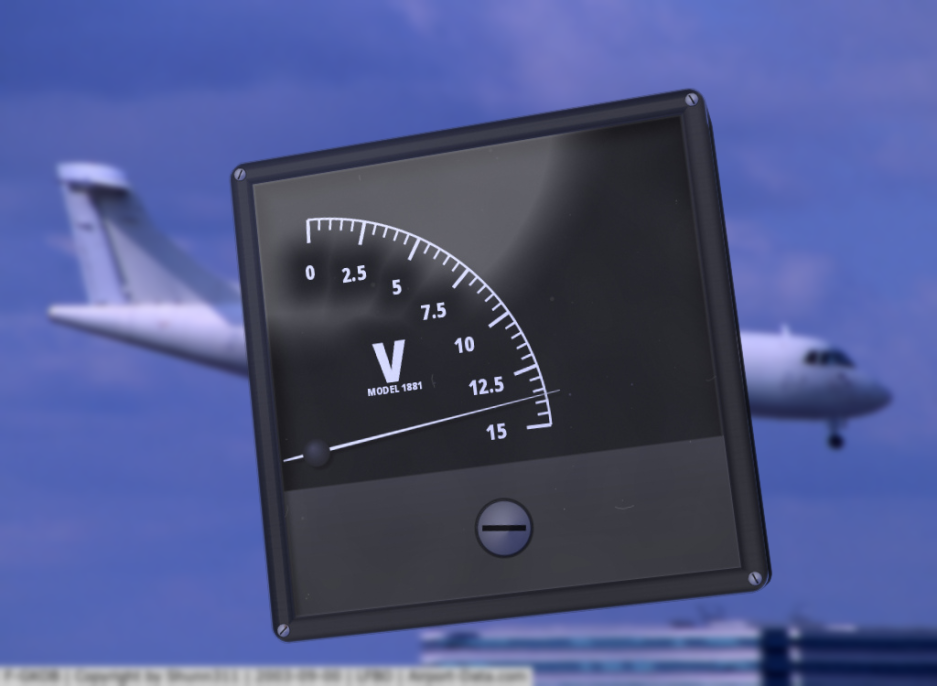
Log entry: V 13.75
